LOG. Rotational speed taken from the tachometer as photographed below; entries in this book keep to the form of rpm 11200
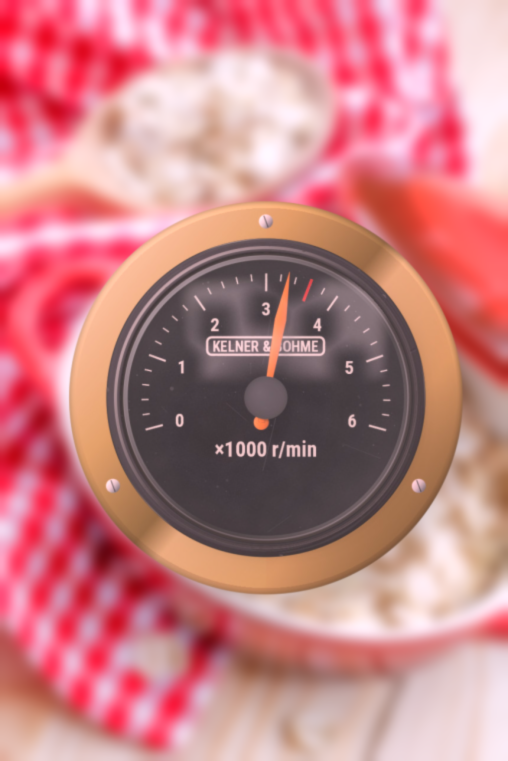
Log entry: rpm 3300
